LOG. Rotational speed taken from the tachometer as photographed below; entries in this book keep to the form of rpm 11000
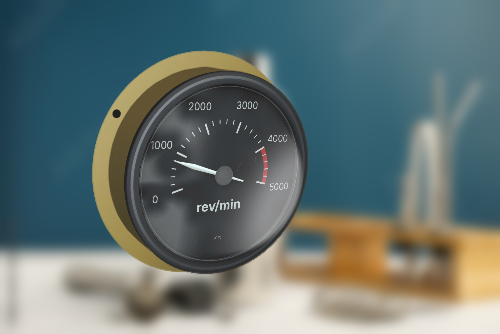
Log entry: rpm 800
